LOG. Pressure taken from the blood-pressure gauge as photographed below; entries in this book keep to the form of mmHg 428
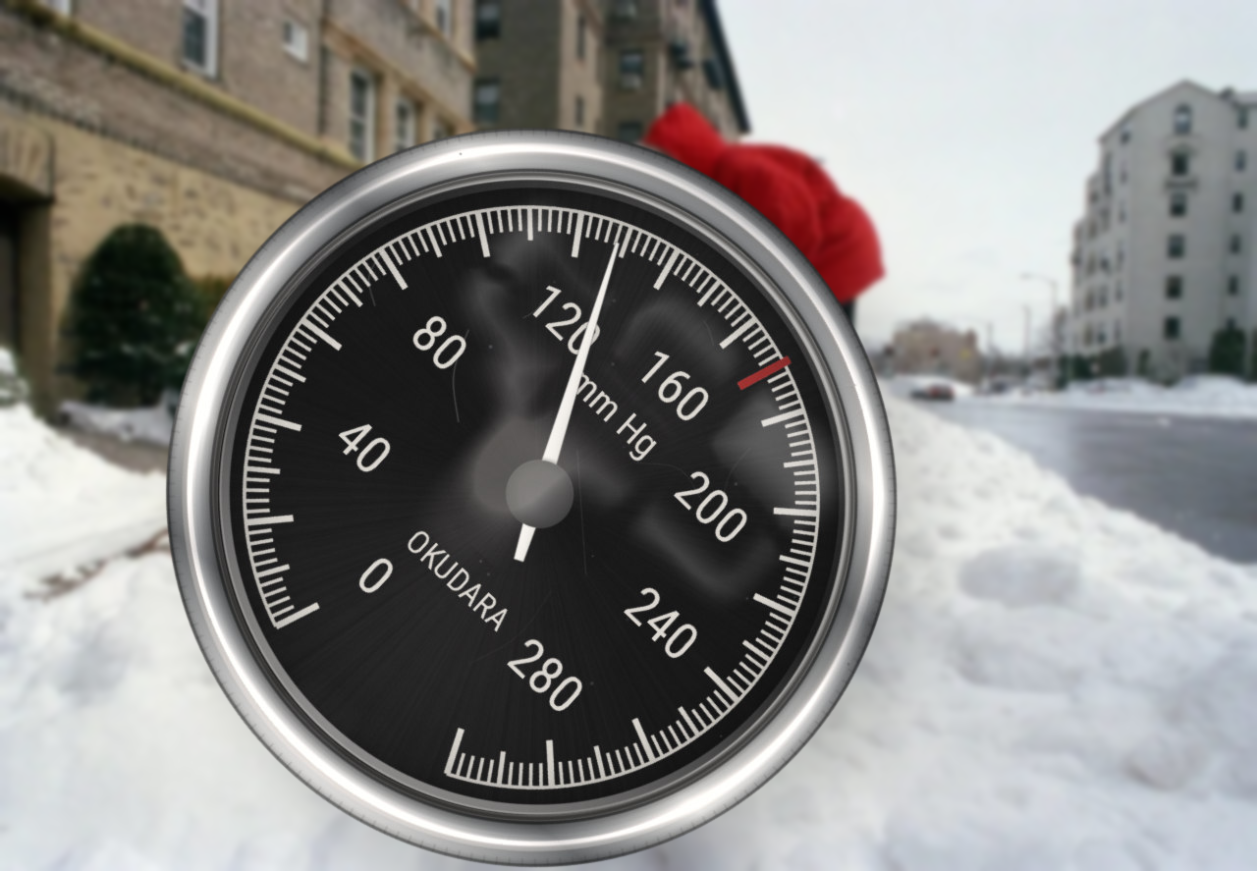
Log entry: mmHg 128
